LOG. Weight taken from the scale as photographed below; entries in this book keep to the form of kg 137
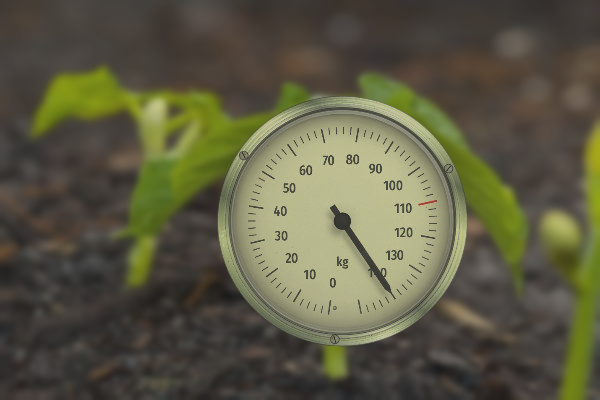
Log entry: kg 140
